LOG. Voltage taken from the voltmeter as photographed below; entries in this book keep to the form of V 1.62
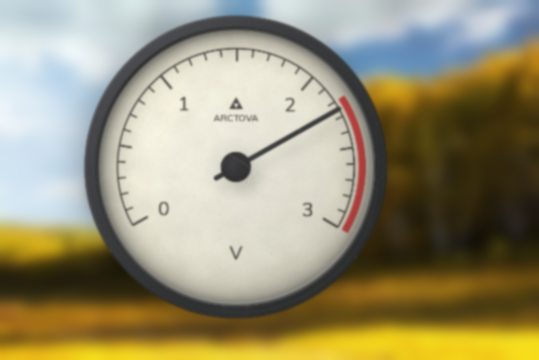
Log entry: V 2.25
